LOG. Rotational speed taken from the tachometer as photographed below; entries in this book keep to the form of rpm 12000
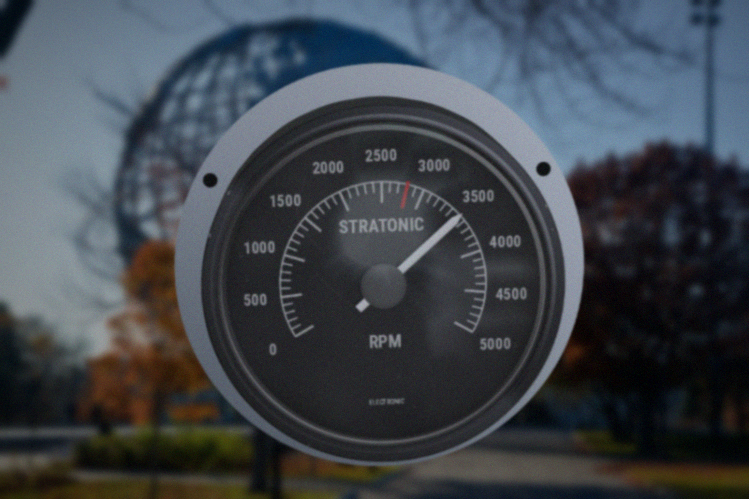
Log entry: rpm 3500
